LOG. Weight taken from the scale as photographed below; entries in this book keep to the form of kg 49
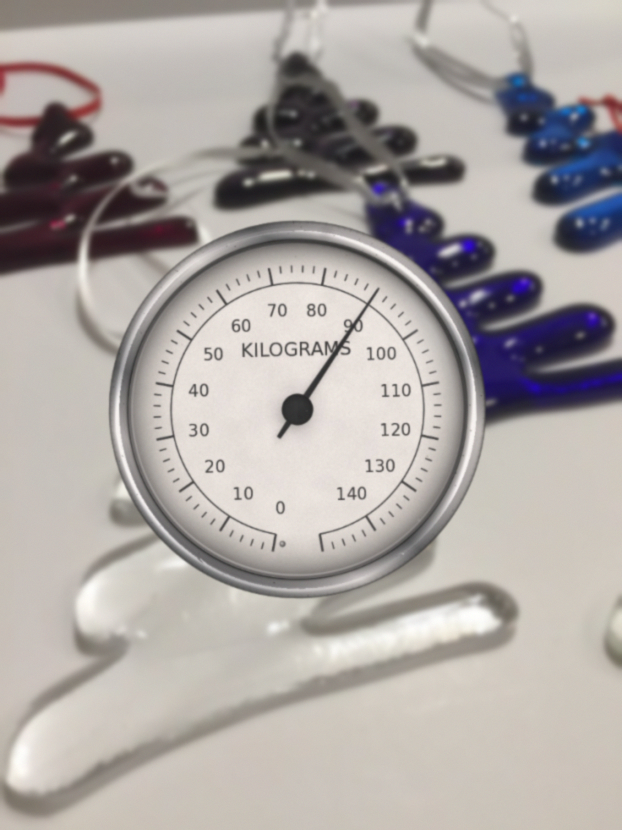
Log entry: kg 90
